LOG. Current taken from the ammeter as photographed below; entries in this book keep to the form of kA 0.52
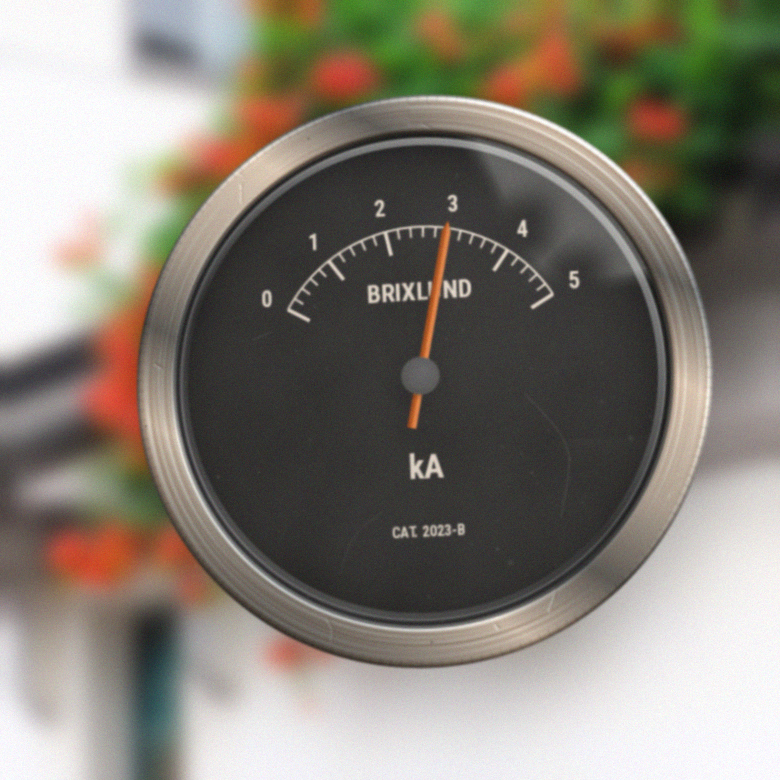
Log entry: kA 3
